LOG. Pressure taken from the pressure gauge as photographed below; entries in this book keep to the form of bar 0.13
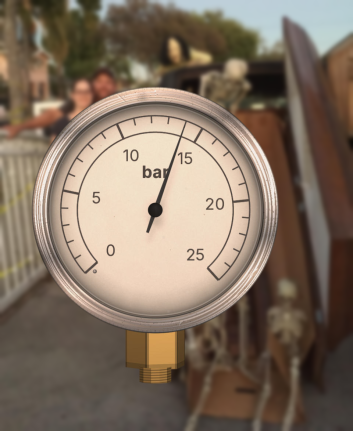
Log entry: bar 14
